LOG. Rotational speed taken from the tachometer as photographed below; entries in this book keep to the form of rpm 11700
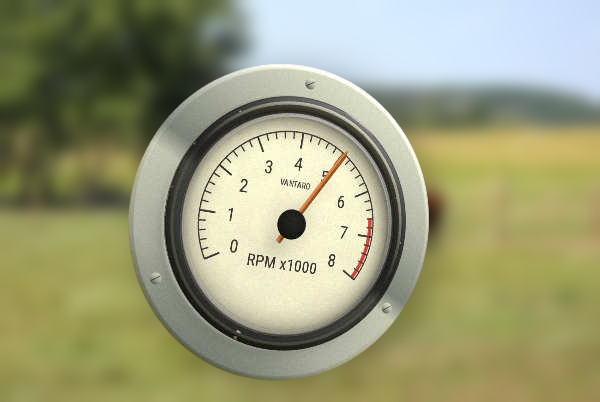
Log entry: rpm 5000
